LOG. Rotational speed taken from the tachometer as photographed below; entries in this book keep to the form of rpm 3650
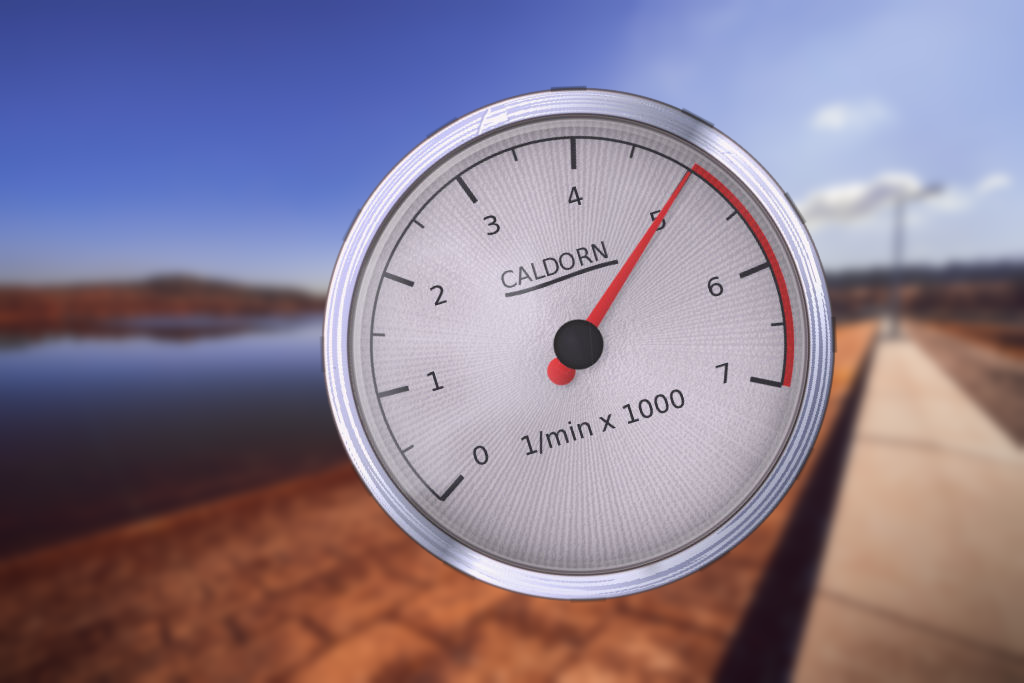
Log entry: rpm 5000
